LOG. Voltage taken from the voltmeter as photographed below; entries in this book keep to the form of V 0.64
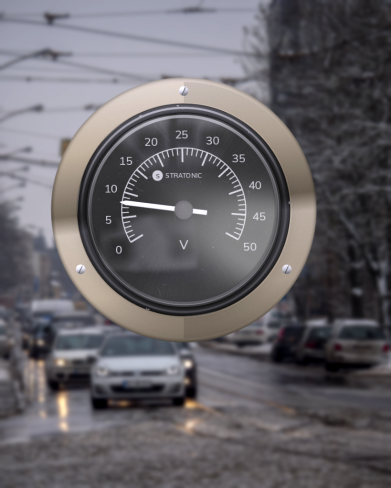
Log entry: V 8
